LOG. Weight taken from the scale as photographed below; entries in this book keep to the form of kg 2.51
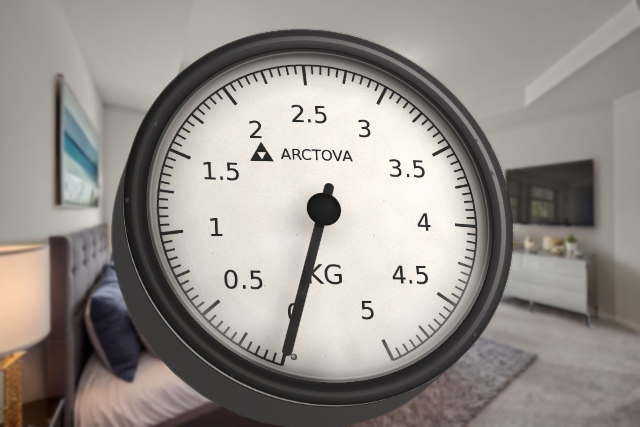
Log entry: kg 0
